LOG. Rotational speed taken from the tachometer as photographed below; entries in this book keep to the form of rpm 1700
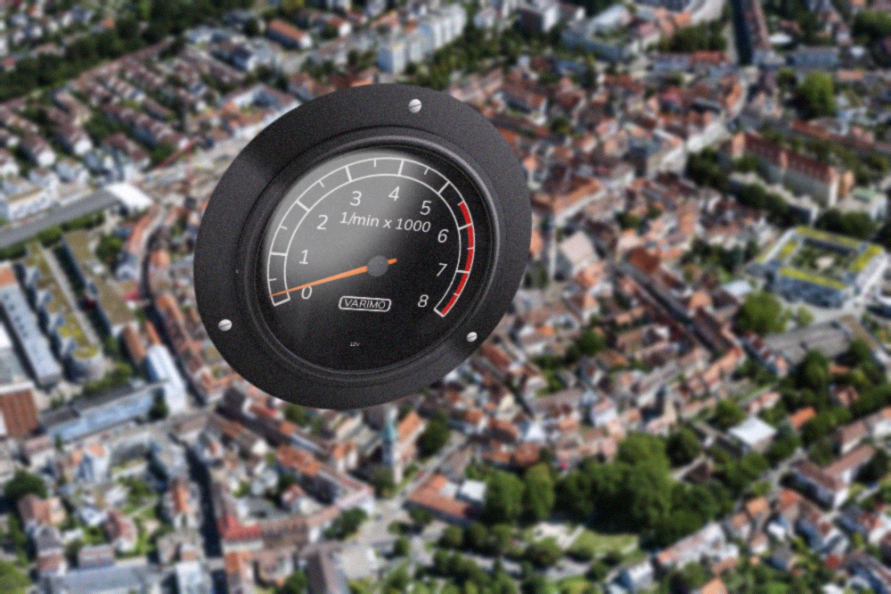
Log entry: rpm 250
